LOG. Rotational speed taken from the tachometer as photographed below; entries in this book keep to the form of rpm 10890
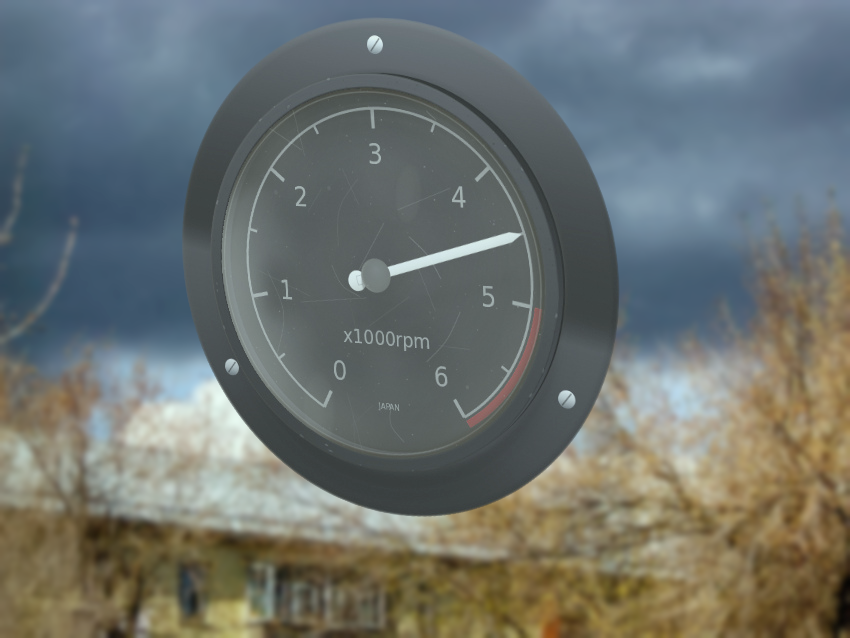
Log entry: rpm 4500
